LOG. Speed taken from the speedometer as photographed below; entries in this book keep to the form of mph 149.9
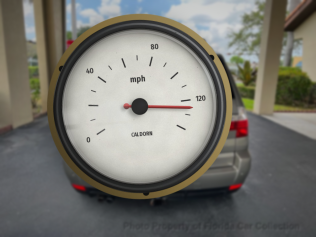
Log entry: mph 125
